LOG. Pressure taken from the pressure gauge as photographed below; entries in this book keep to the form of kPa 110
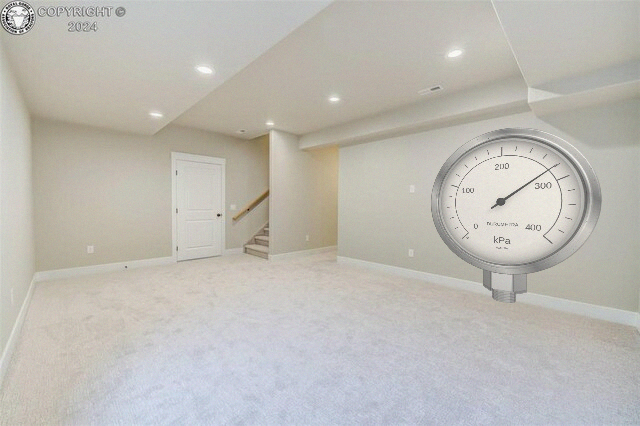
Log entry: kPa 280
